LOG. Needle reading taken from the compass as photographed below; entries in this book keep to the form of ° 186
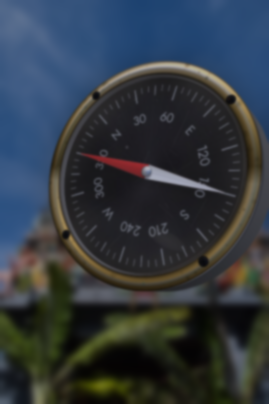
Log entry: ° 330
